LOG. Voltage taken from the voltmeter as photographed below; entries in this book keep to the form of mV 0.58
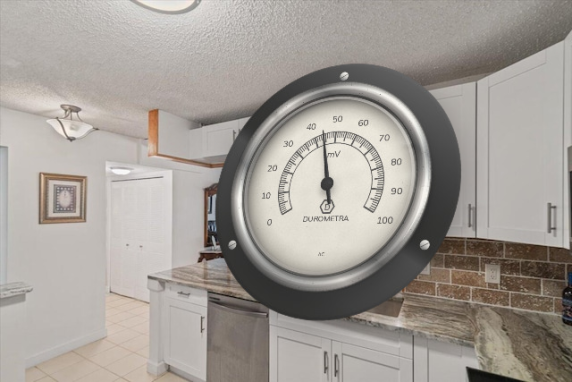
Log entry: mV 45
